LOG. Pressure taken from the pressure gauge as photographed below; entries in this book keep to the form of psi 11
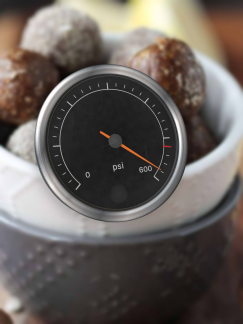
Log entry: psi 580
